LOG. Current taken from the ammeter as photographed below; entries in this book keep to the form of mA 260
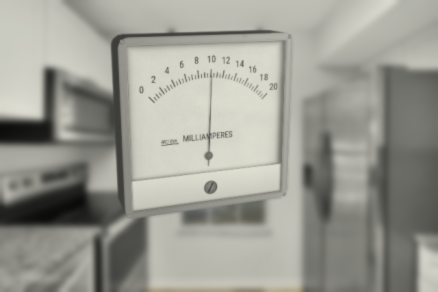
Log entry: mA 10
